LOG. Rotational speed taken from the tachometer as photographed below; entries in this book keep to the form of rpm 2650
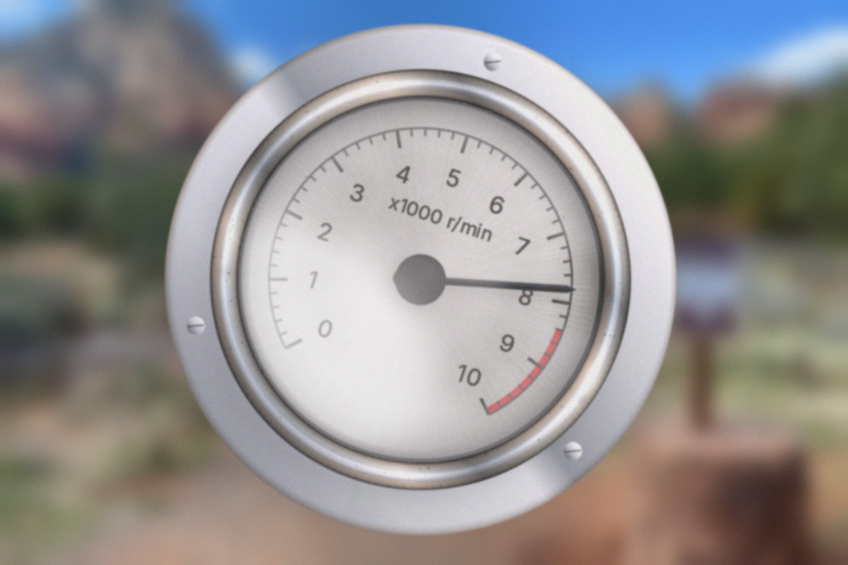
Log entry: rpm 7800
